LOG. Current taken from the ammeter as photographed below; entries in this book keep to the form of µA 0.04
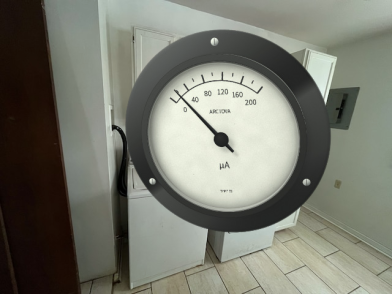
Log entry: µA 20
